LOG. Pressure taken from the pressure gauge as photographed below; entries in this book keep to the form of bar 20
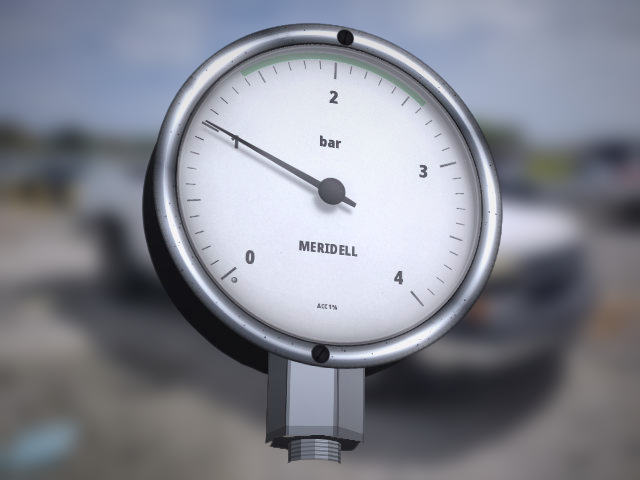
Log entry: bar 1
